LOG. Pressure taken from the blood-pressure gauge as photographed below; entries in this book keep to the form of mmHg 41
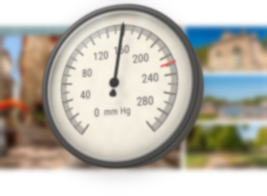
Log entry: mmHg 160
